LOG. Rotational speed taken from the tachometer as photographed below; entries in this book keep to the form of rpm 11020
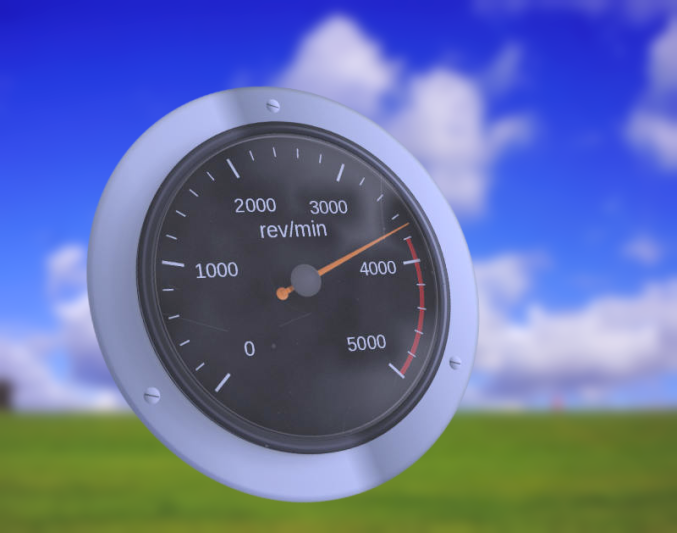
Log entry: rpm 3700
